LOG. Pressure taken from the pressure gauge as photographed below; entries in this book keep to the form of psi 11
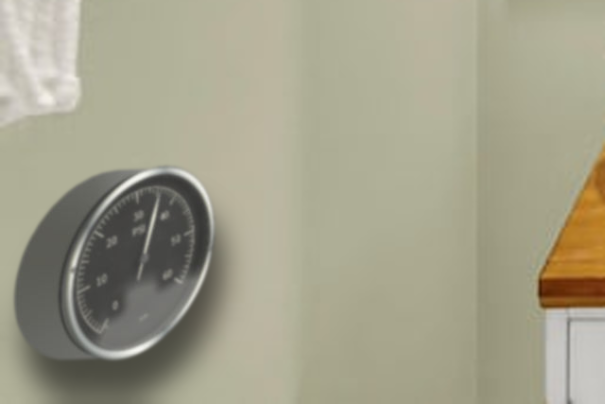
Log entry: psi 35
